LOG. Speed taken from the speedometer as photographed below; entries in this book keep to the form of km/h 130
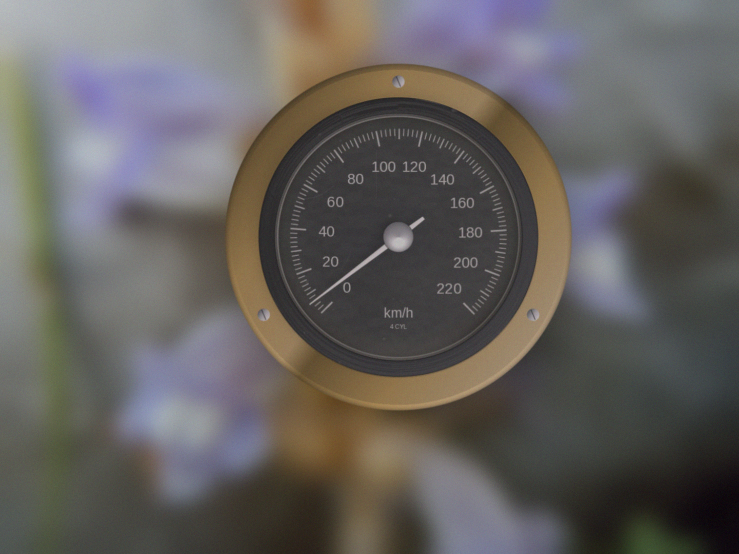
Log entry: km/h 6
